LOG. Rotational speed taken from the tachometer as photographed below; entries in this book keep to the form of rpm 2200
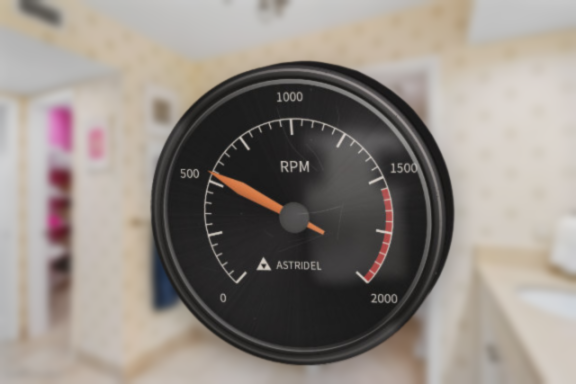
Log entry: rpm 550
